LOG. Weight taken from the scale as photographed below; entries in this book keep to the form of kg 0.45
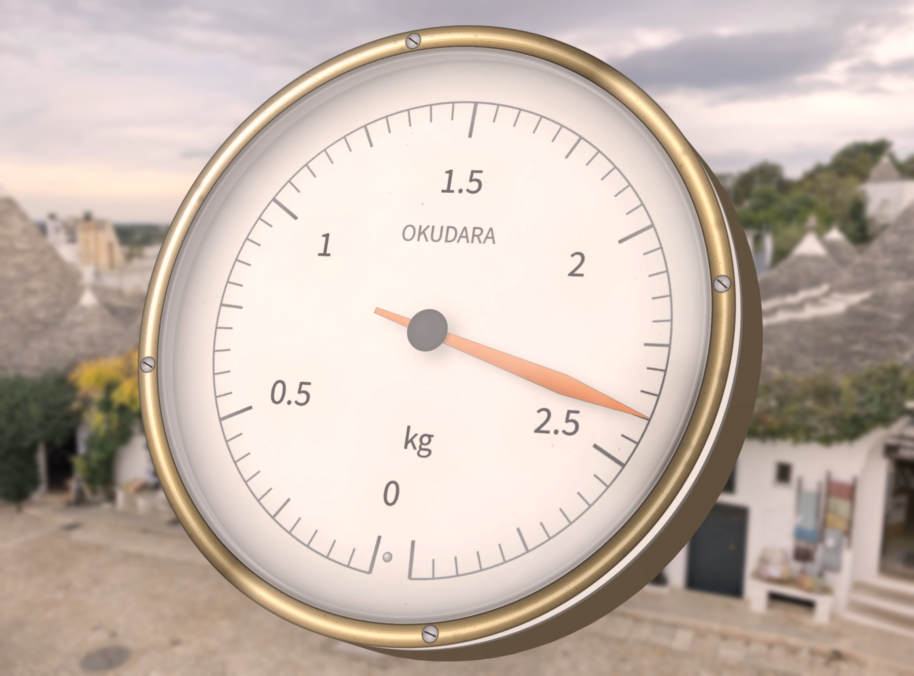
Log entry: kg 2.4
